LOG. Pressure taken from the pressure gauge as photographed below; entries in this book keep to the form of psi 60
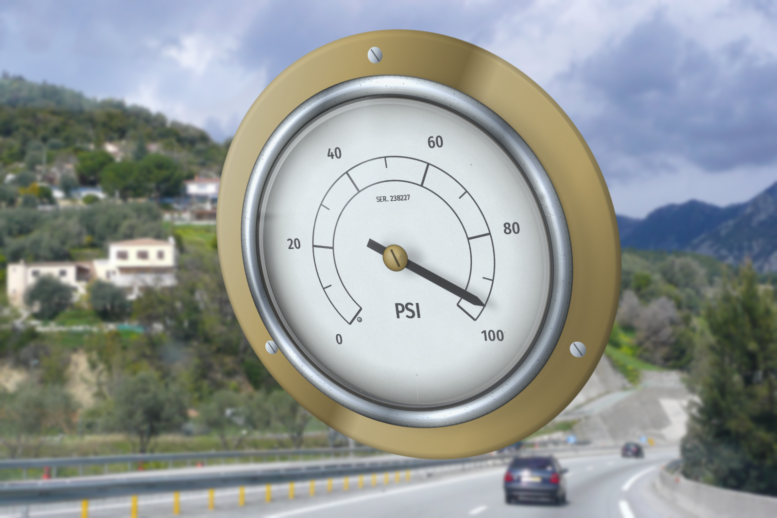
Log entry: psi 95
